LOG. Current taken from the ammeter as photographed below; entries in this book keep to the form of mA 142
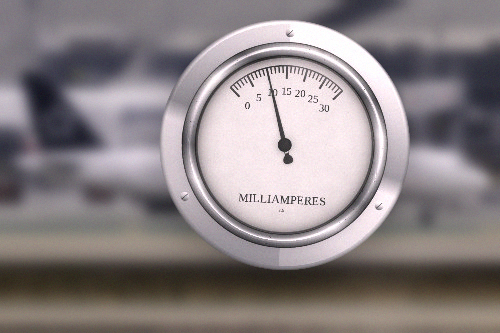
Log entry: mA 10
